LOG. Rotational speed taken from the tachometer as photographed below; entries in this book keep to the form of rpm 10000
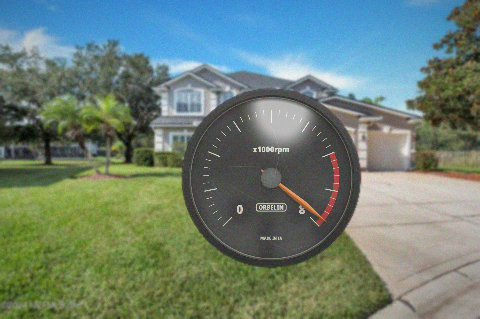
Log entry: rpm 7800
